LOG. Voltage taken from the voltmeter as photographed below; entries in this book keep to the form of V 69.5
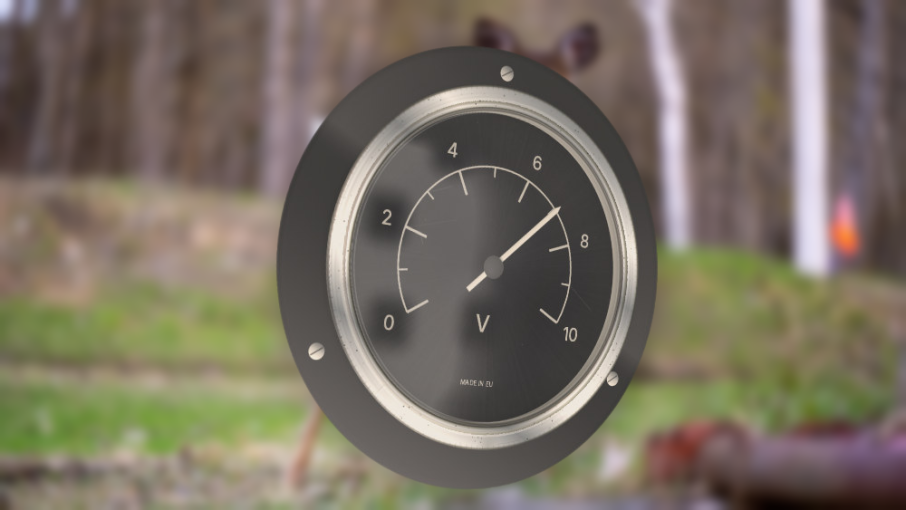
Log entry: V 7
